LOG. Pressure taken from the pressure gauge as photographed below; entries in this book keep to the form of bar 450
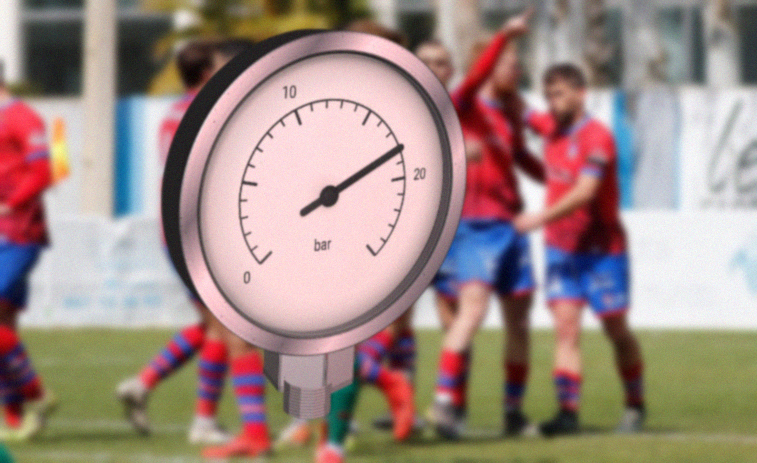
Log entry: bar 18
